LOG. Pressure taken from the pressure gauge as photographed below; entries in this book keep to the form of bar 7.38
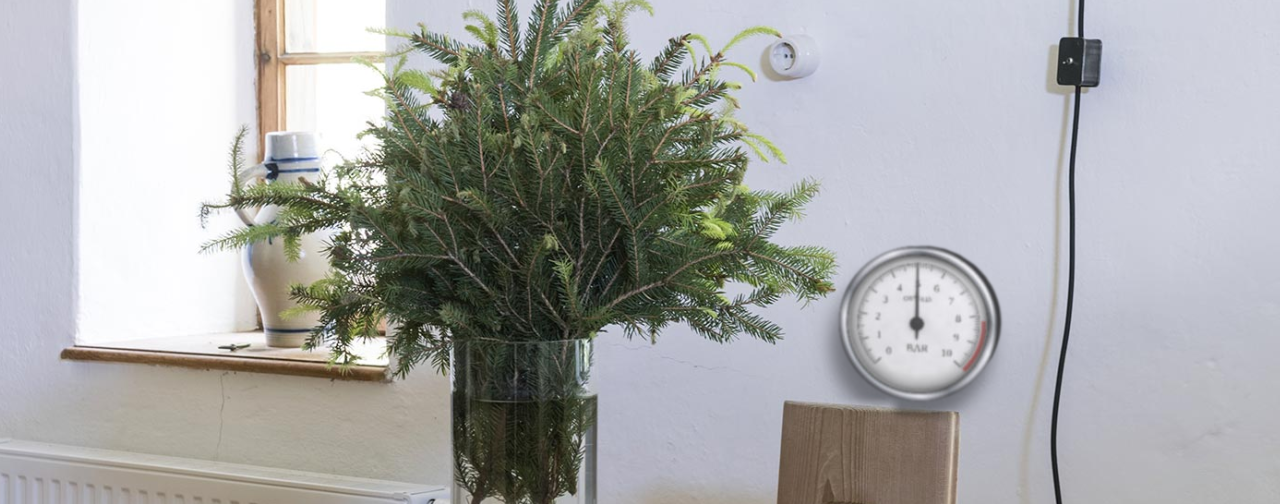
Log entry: bar 5
